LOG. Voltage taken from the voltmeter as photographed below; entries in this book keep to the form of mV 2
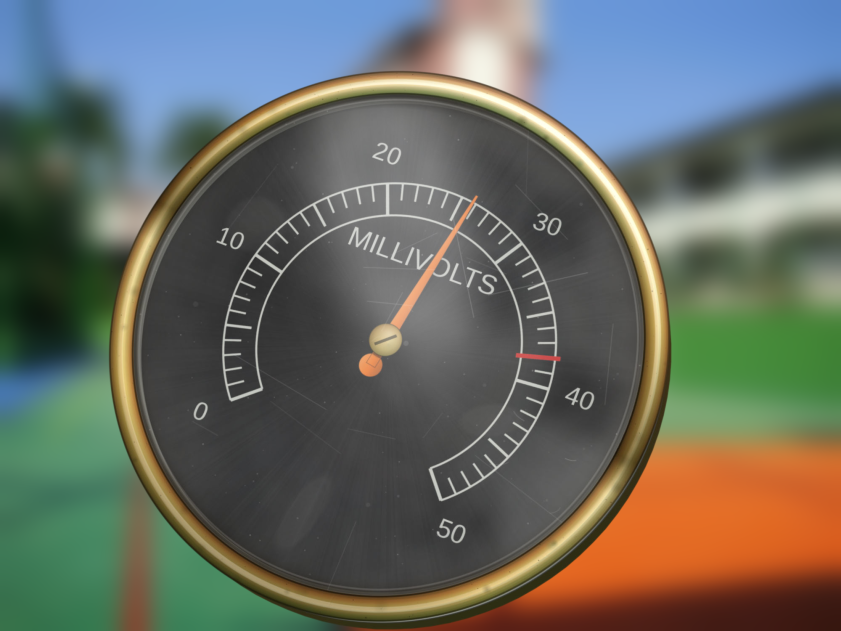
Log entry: mV 26
